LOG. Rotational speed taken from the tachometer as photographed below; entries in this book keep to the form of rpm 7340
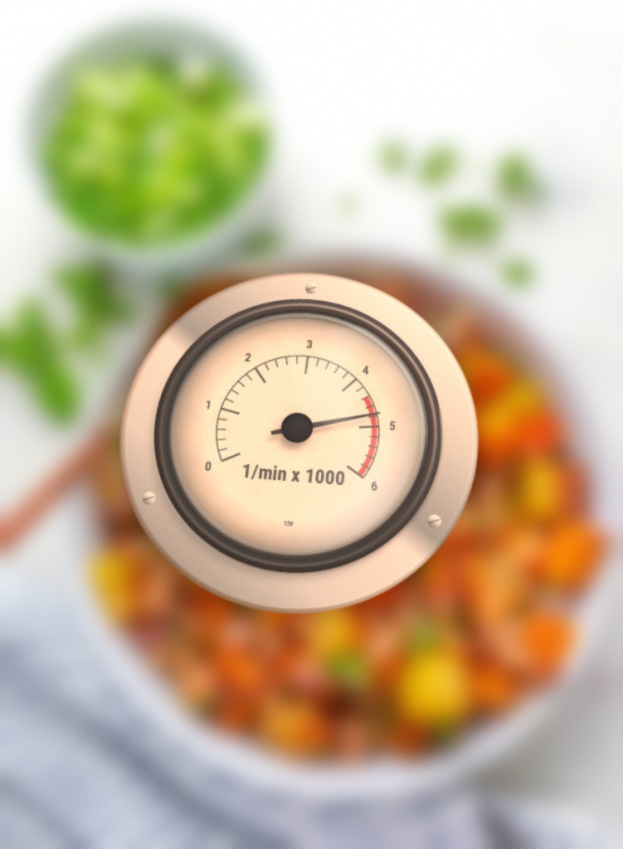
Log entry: rpm 4800
